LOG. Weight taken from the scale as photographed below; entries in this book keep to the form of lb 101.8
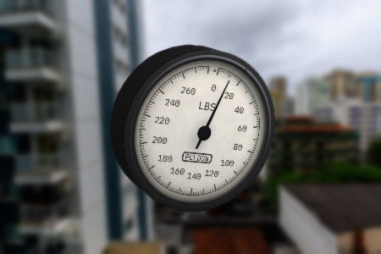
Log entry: lb 10
